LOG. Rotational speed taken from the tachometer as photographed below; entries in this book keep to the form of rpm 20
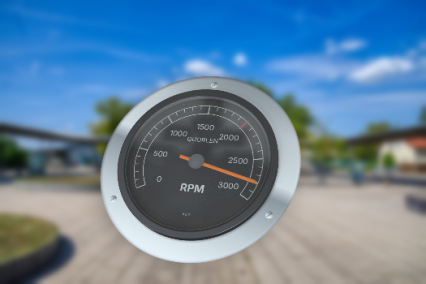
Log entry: rpm 2800
